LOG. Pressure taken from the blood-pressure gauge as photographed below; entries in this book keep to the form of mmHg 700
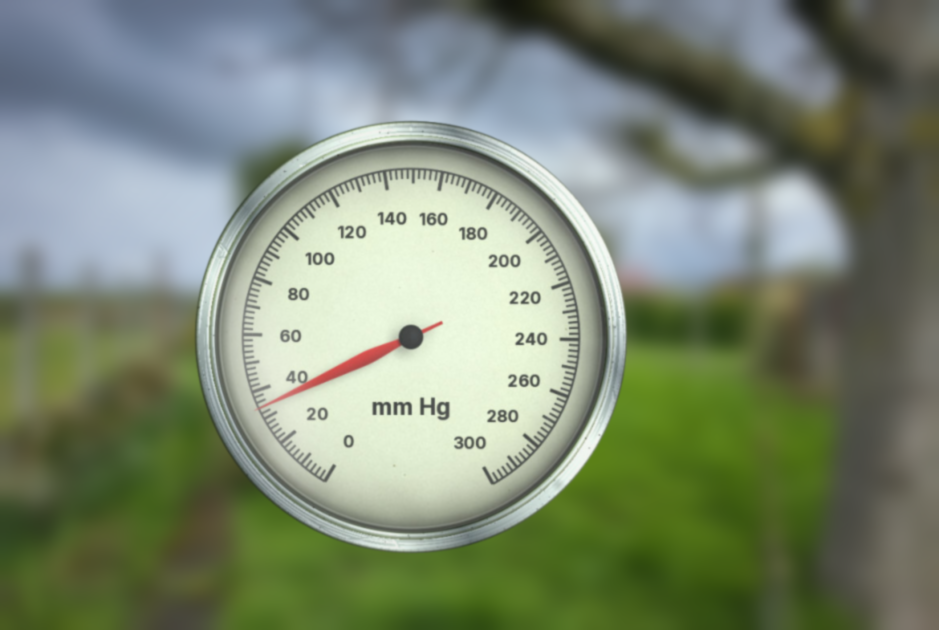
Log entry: mmHg 34
